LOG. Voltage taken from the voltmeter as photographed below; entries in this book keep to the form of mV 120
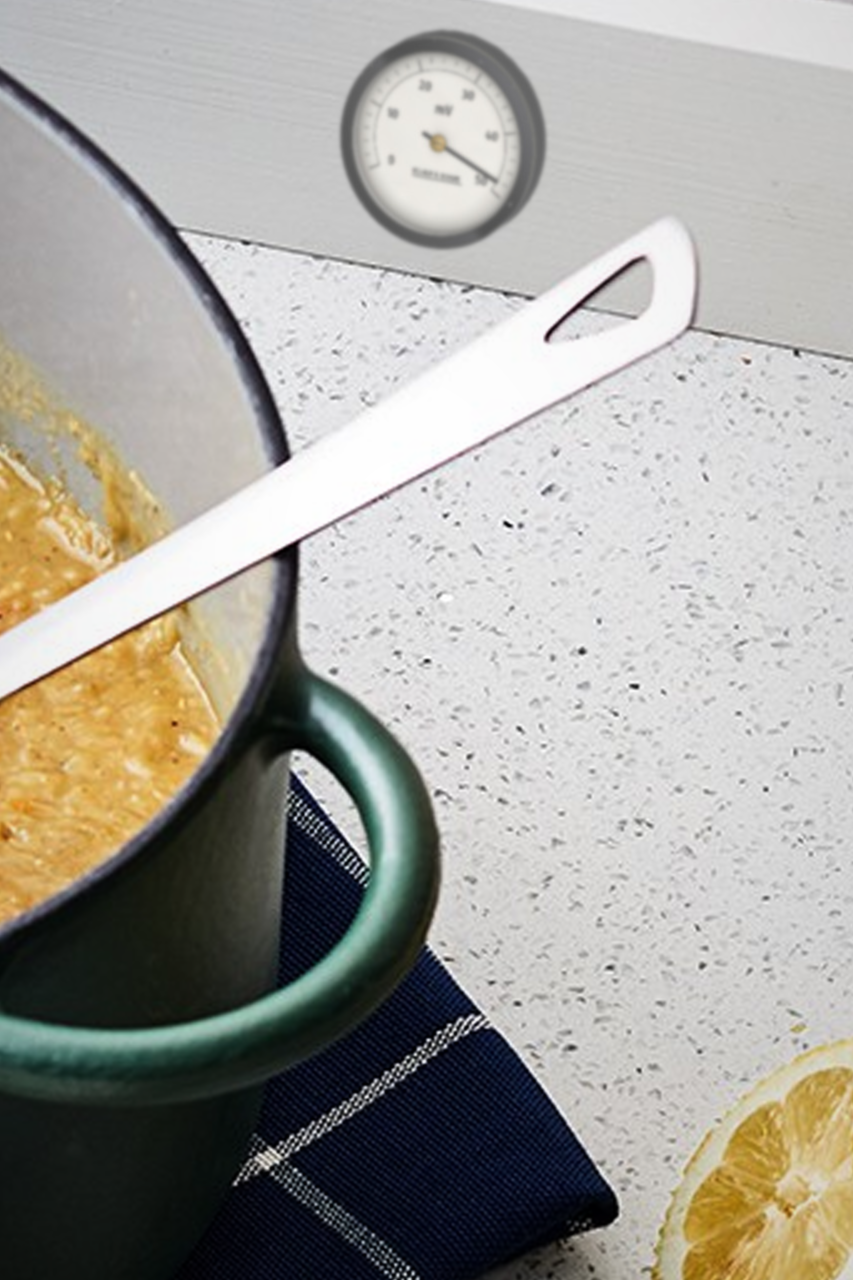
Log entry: mV 48
